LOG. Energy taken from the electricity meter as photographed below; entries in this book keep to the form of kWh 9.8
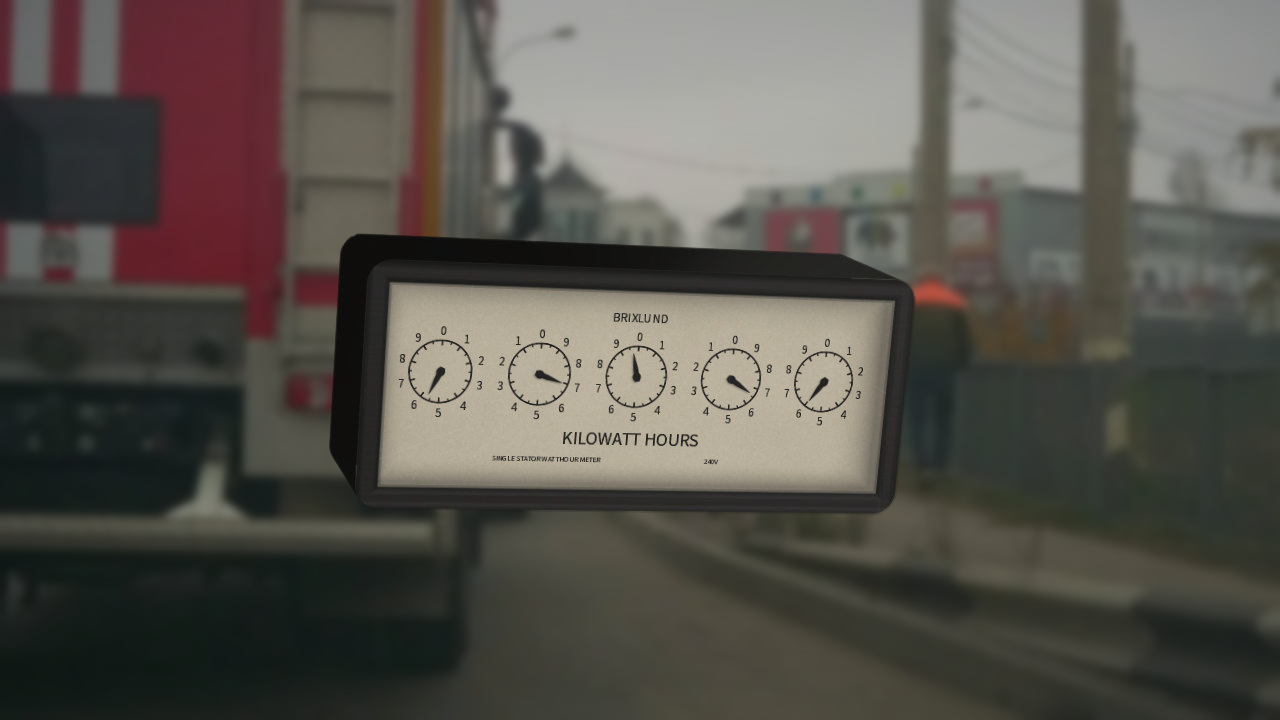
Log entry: kWh 56966
